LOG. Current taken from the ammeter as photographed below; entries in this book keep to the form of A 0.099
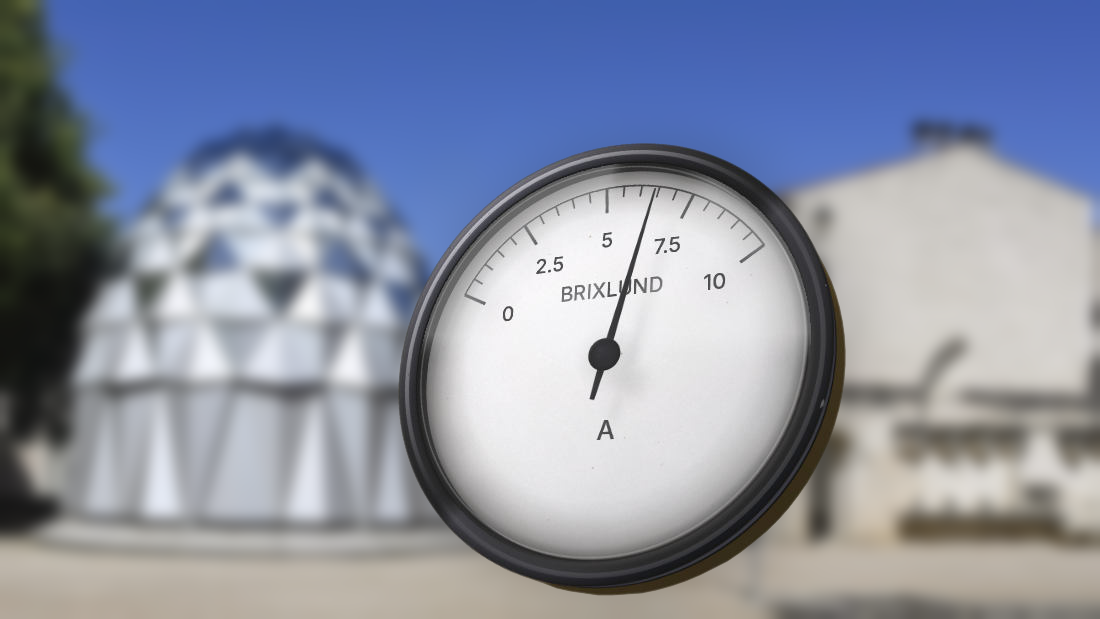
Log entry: A 6.5
